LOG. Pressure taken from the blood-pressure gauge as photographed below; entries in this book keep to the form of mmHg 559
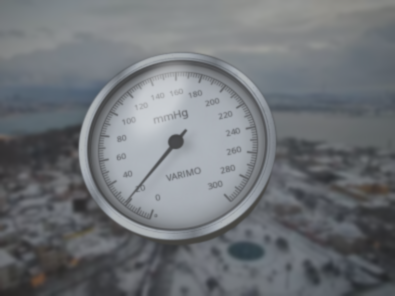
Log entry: mmHg 20
